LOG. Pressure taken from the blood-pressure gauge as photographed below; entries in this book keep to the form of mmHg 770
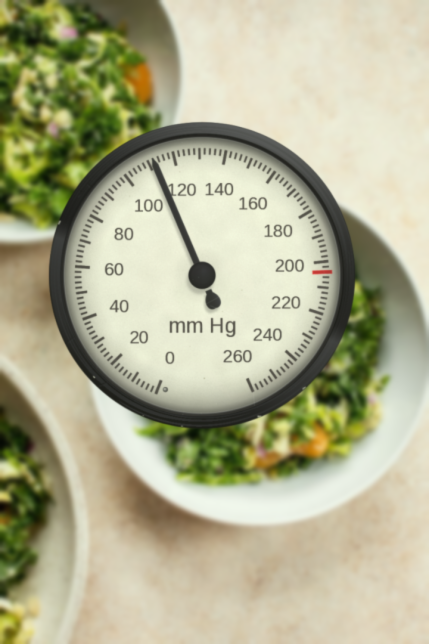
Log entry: mmHg 112
